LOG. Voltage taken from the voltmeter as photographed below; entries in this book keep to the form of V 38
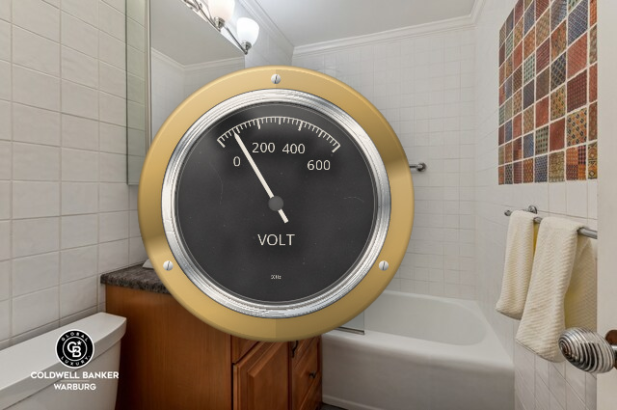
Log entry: V 80
